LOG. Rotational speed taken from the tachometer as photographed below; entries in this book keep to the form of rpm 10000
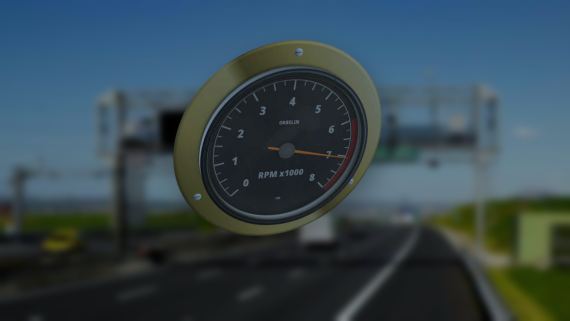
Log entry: rpm 7000
